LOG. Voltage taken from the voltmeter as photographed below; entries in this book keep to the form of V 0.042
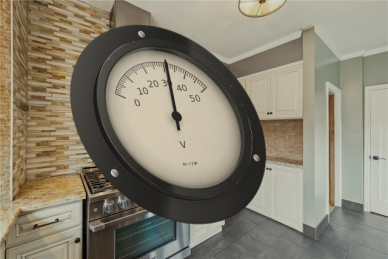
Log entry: V 30
